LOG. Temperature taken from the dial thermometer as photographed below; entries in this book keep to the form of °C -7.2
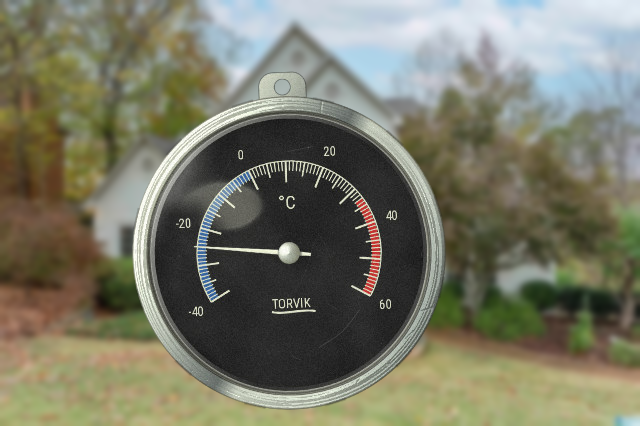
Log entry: °C -25
